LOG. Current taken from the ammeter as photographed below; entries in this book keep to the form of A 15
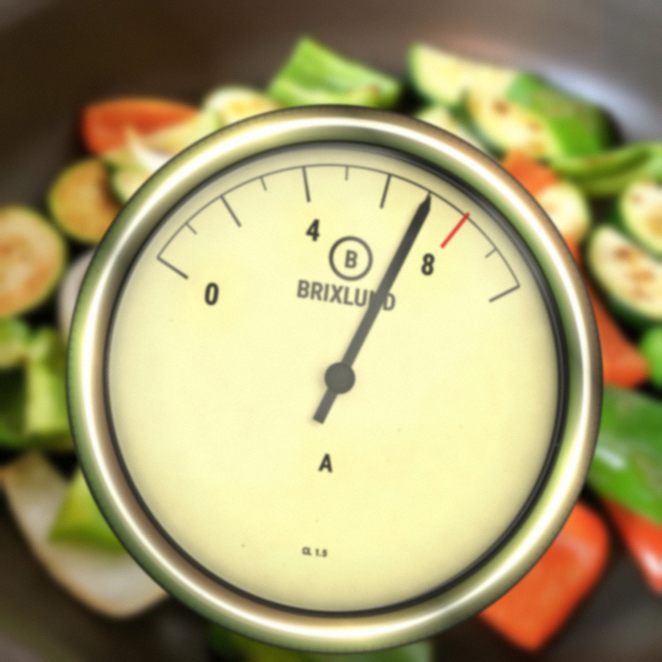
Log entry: A 7
